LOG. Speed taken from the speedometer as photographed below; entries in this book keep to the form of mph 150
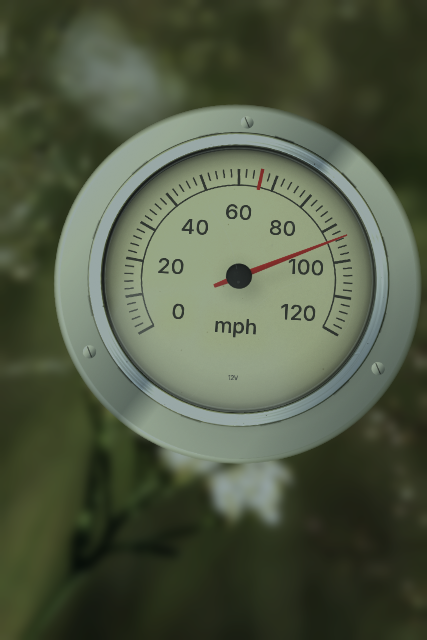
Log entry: mph 94
